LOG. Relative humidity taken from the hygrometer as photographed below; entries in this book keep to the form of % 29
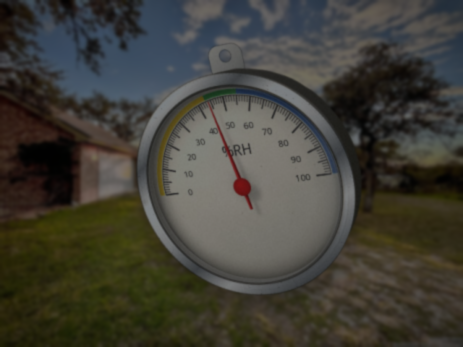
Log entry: % 45
